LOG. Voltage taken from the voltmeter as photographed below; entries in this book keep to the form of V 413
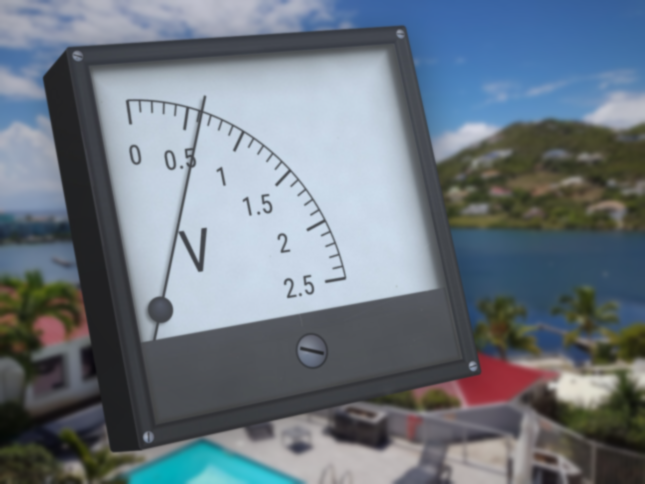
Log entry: V 0.6
